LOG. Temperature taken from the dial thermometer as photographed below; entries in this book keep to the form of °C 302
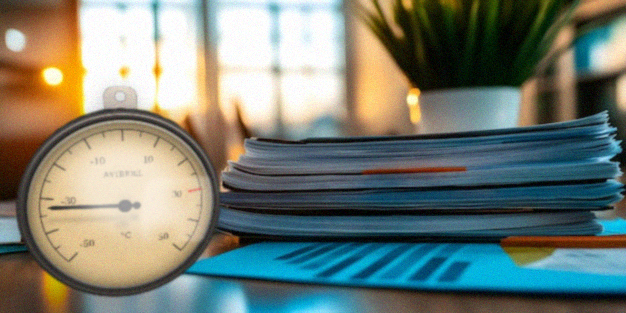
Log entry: °C -32.5
